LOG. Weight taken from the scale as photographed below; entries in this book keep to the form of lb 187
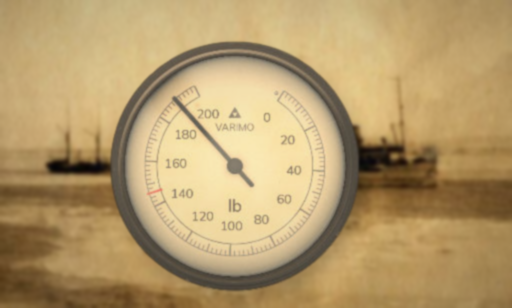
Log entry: lb 190
